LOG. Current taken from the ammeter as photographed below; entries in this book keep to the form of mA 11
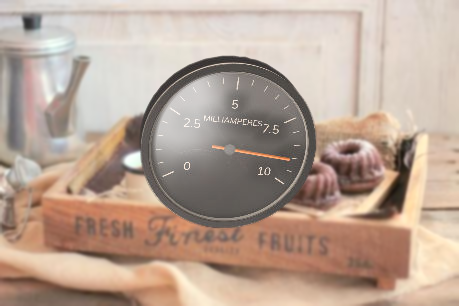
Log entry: mA 9
